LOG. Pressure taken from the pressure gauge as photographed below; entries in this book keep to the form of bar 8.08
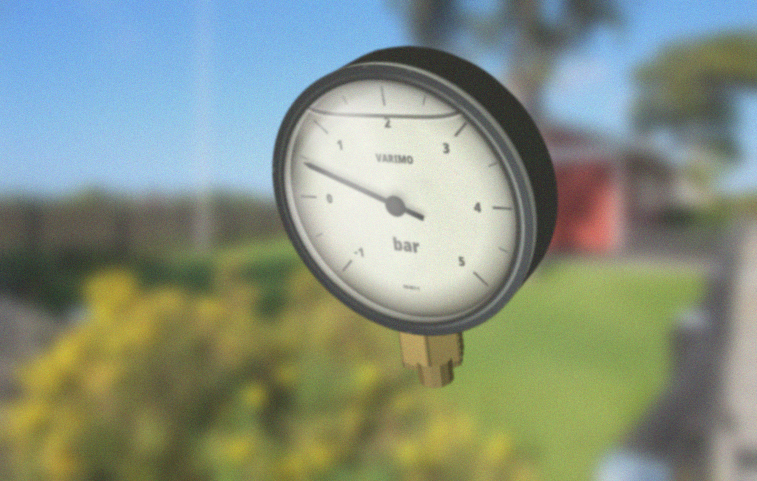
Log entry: bar 0.5
